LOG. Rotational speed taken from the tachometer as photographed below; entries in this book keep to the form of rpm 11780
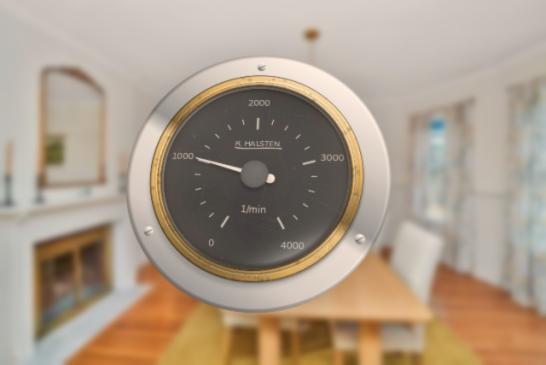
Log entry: rpm 1000
